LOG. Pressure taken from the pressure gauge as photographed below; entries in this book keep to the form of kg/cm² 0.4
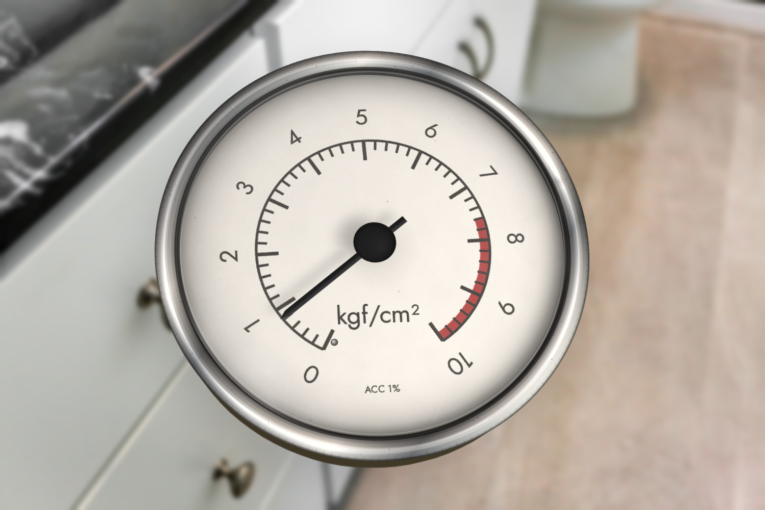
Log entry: kg/cm² 0.8
